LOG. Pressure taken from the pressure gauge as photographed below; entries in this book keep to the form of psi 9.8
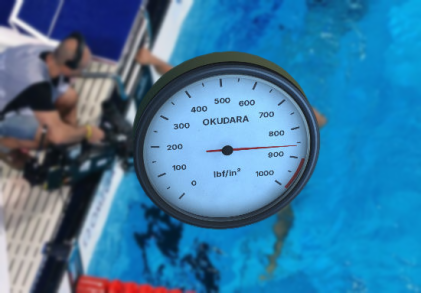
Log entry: psi 850
